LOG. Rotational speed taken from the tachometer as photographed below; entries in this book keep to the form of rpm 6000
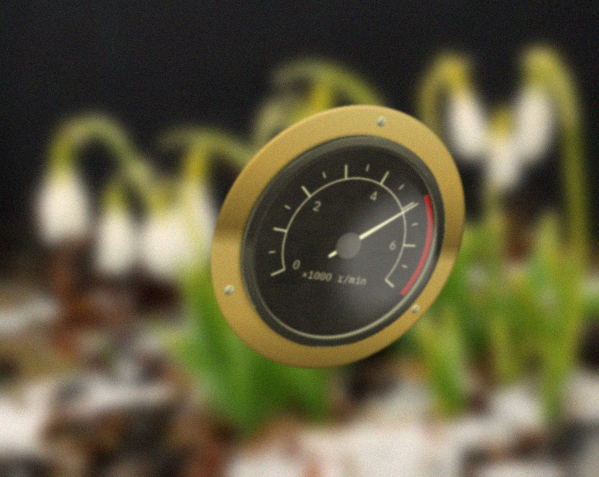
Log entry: rpm 5000
